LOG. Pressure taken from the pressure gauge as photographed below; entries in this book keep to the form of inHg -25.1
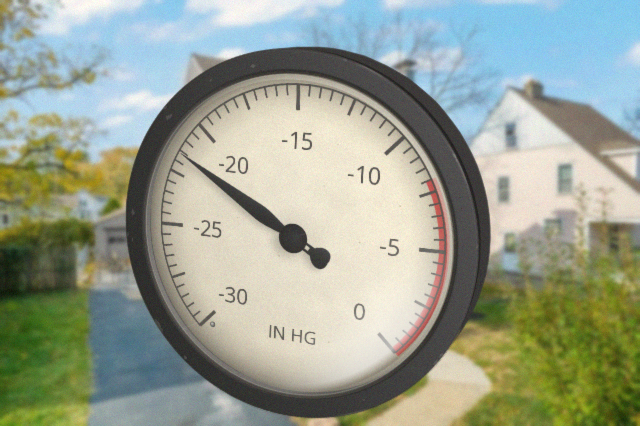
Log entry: inHg -21.5
